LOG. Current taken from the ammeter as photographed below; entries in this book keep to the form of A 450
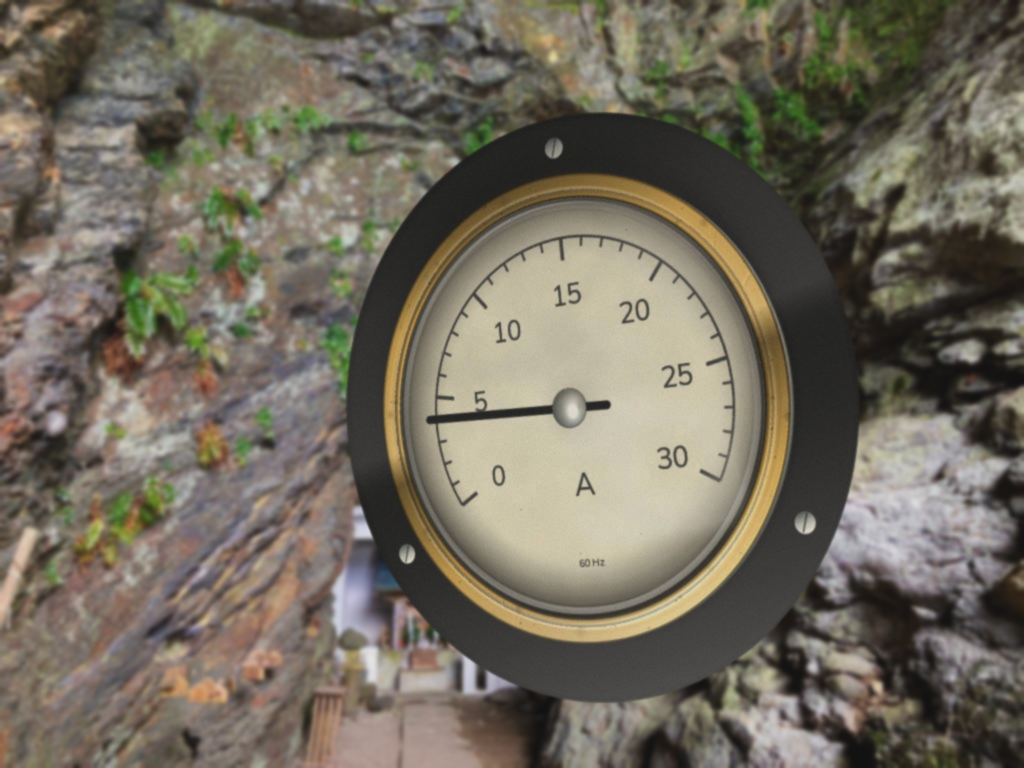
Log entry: A 4
